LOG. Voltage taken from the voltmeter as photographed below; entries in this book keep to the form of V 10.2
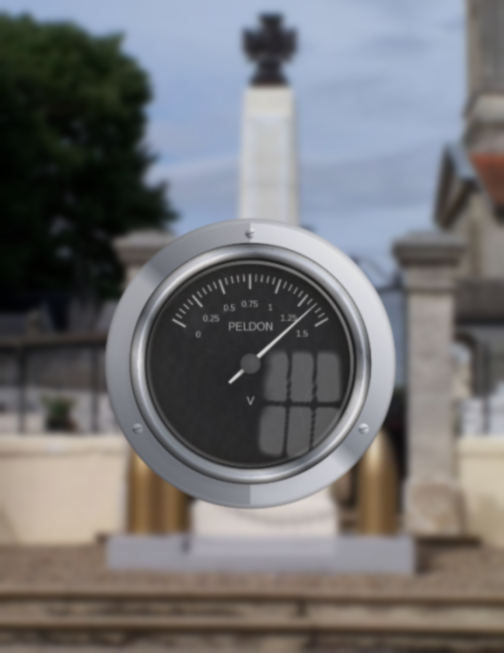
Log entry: V 1.35
